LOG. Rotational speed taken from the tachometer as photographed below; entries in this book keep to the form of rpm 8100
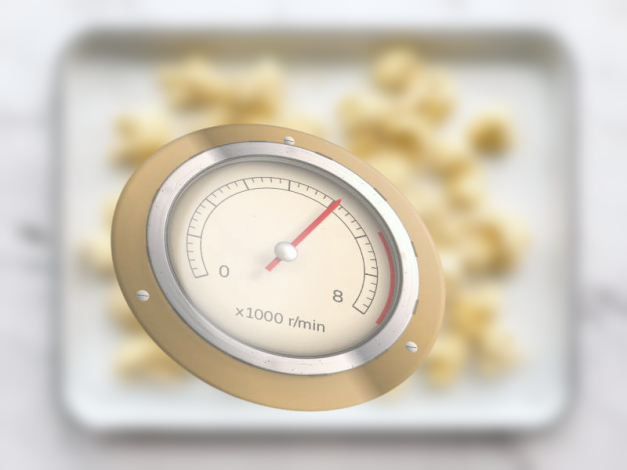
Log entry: rpm 5100
